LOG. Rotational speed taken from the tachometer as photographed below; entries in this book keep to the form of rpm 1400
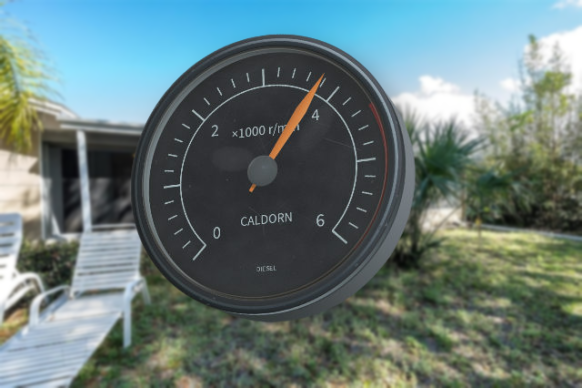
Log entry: rpm 3800
